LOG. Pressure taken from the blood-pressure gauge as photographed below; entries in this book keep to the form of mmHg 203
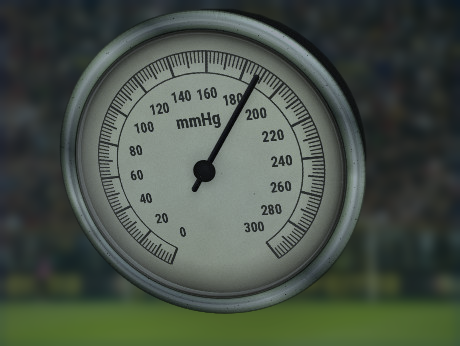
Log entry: mmHg 188
